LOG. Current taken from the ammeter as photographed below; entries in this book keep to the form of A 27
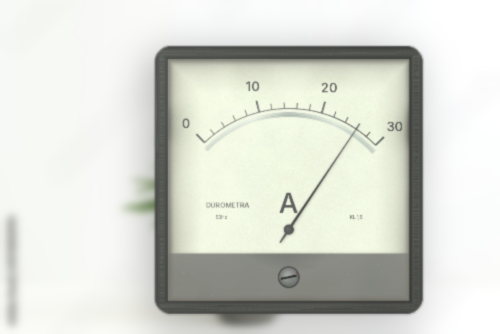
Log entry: A 26
